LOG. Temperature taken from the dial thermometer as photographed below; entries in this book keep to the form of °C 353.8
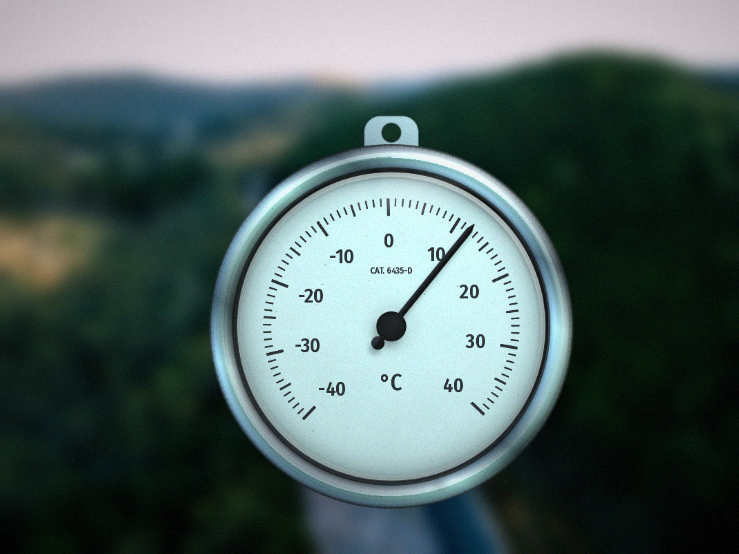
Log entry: °C 12
